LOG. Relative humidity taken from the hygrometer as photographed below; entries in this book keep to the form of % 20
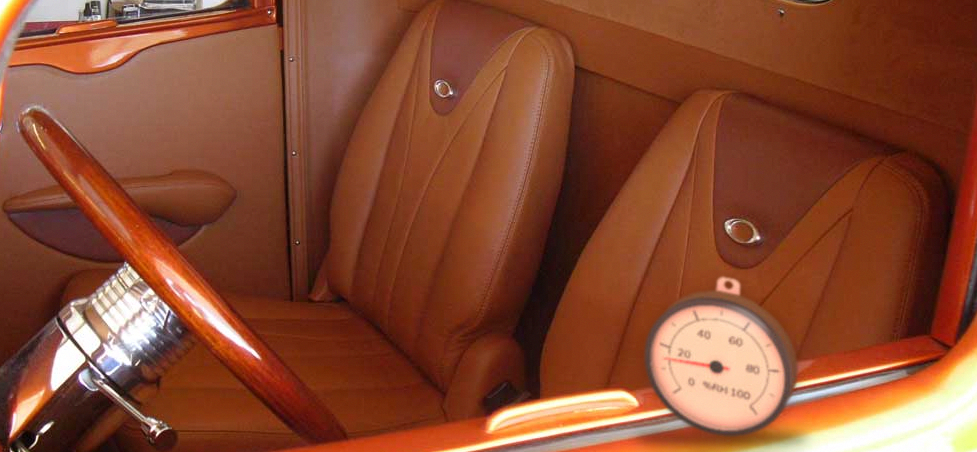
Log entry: % 15
